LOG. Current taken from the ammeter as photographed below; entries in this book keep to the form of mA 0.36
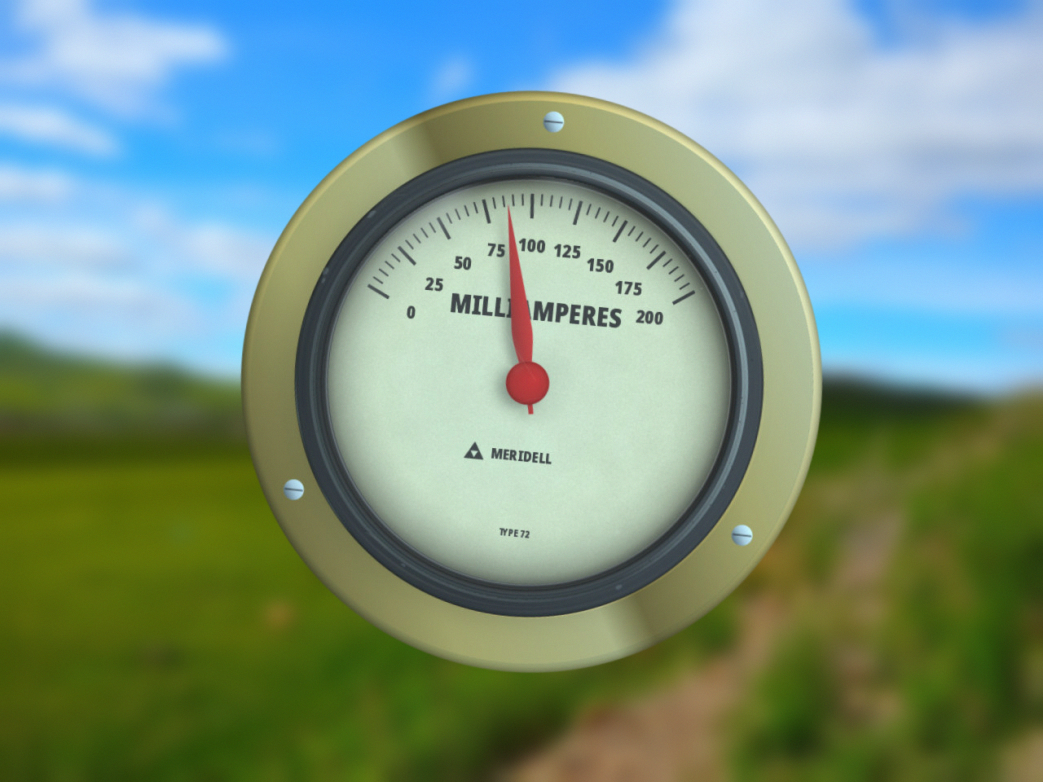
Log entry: mA 87.5
